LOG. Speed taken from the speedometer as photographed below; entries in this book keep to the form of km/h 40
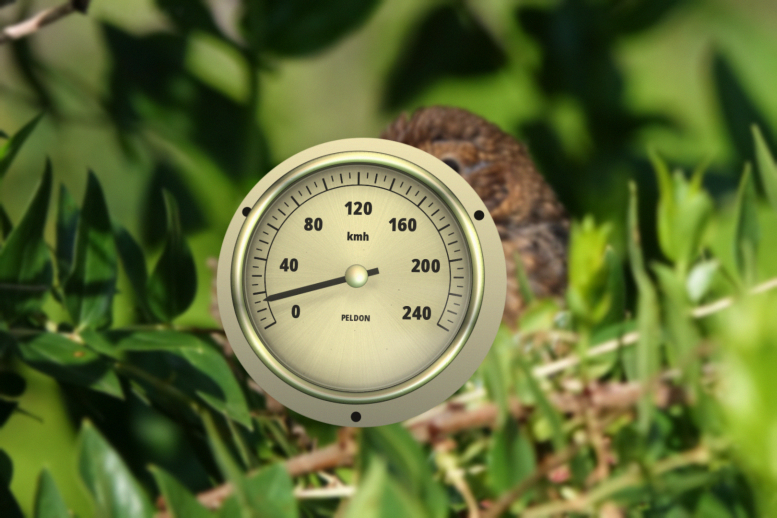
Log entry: km/h 15
